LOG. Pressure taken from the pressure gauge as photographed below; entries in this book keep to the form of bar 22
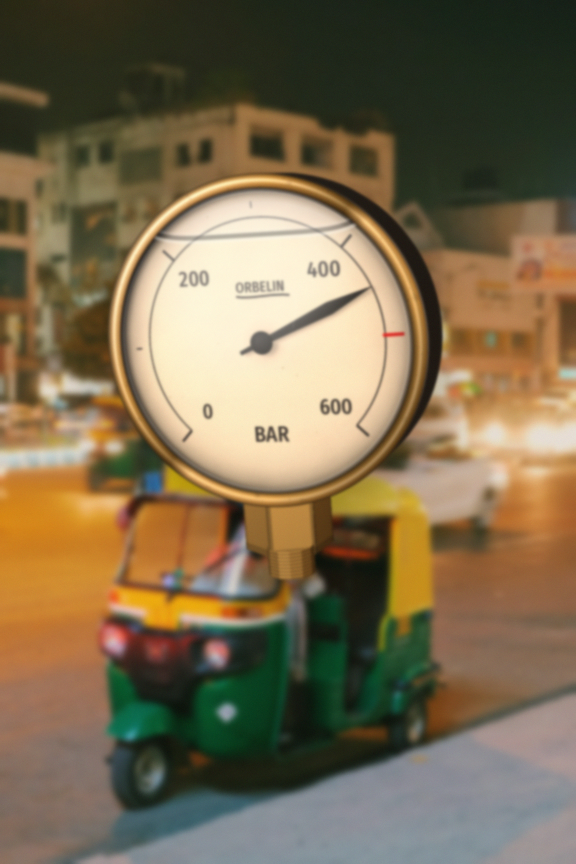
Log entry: bar 450
